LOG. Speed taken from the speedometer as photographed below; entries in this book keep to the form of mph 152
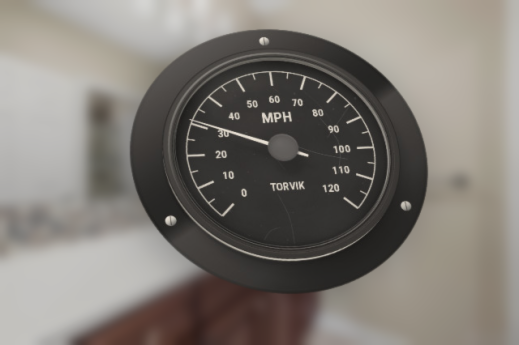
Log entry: mph 30
